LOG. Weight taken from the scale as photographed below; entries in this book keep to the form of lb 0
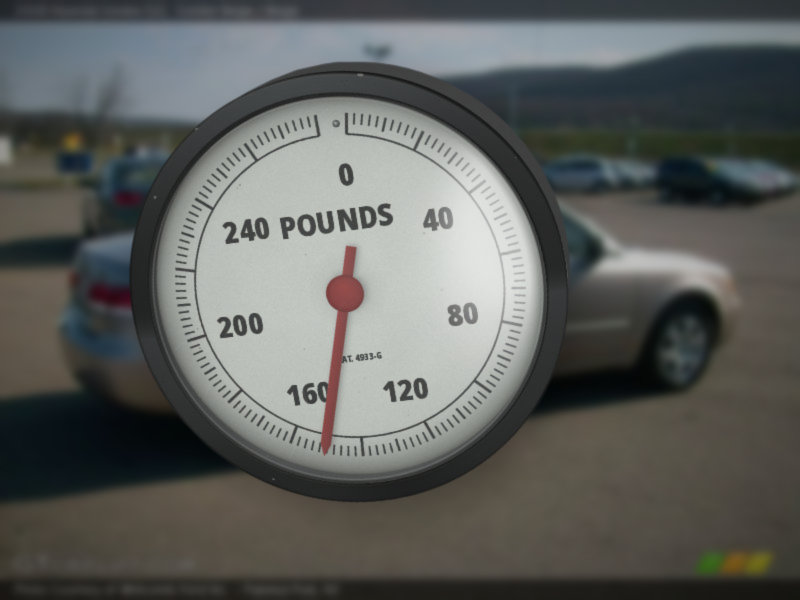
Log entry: lb 150
